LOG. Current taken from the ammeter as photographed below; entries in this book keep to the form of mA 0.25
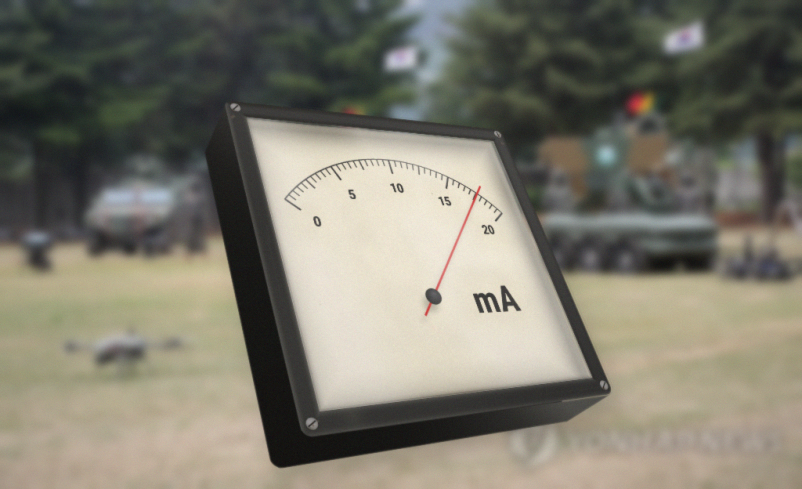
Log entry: mA 17.5
